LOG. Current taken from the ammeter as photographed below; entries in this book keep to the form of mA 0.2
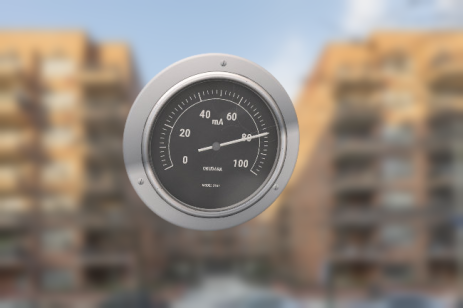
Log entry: mA 80
